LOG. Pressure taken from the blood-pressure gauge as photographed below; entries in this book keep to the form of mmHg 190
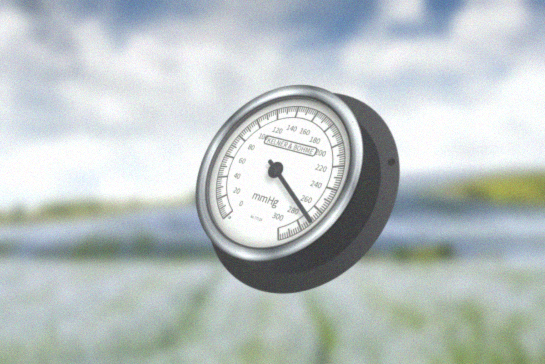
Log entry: mmHg 270
